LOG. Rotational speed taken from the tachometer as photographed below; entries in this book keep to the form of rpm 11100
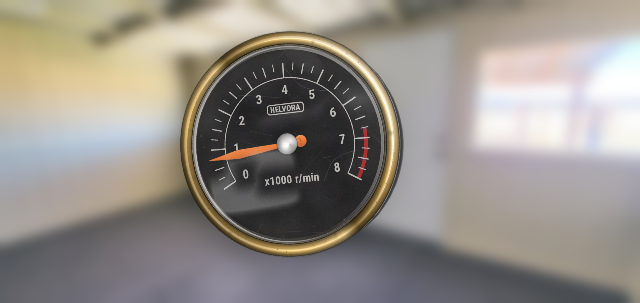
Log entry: rpm 750
